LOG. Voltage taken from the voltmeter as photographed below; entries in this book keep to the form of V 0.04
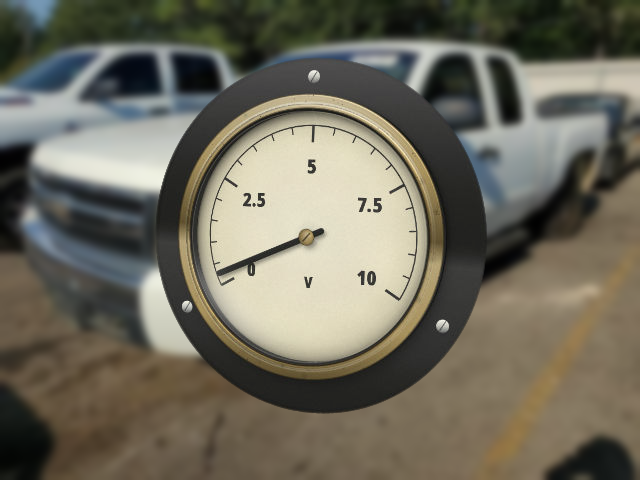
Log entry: V 0.25
